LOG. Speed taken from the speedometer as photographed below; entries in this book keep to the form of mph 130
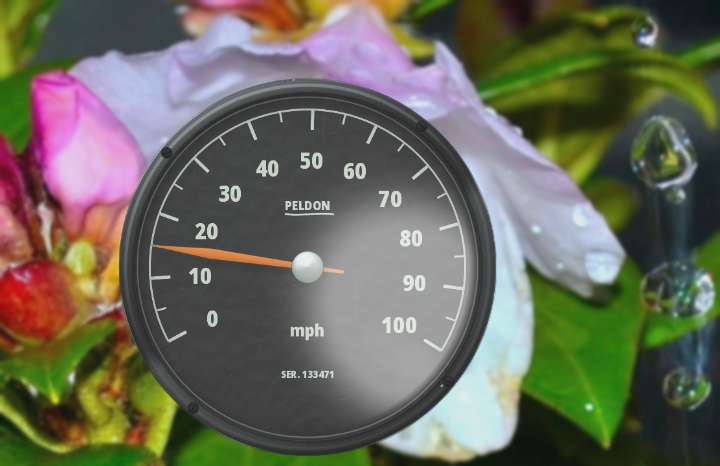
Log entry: mph 15
